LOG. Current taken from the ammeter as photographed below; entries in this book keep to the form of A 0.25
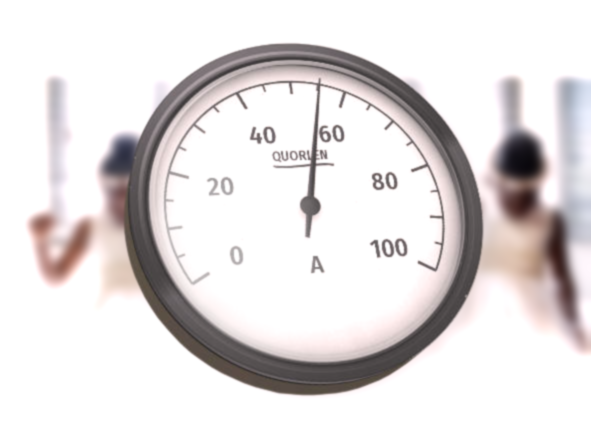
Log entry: A 55
